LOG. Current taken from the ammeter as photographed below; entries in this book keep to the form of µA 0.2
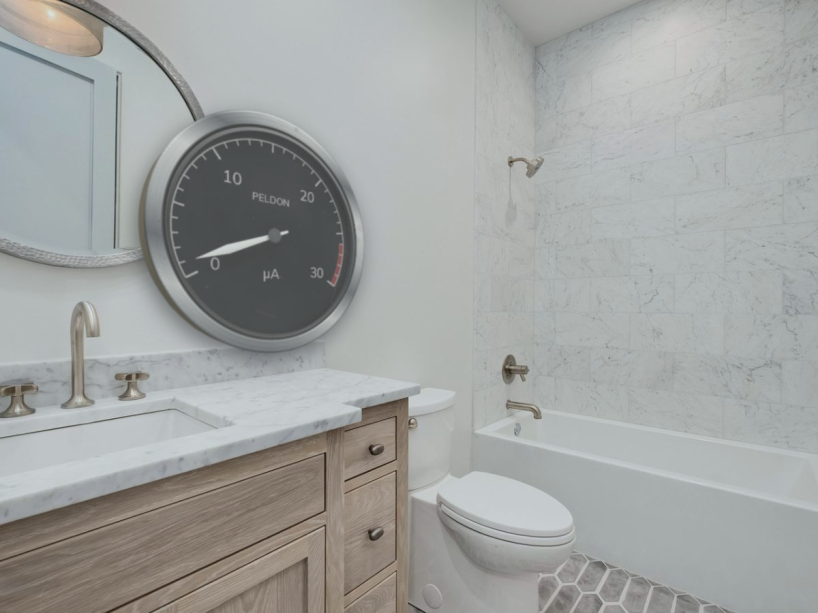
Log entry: µA 1
